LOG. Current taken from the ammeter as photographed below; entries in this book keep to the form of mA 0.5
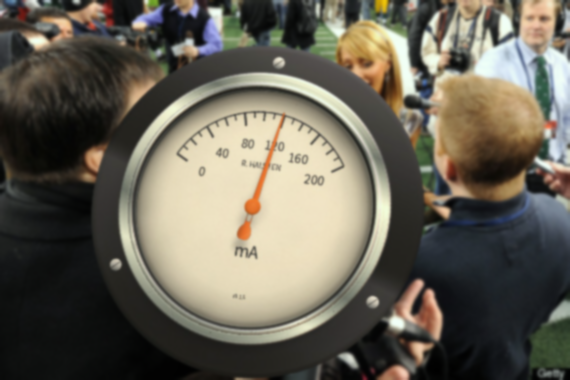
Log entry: mA 120
